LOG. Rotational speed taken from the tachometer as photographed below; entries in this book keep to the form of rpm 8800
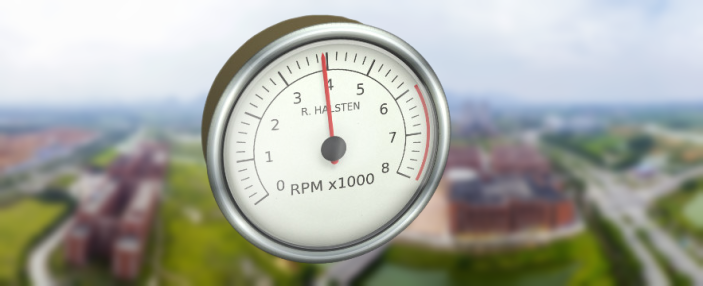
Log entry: rpm 3900
